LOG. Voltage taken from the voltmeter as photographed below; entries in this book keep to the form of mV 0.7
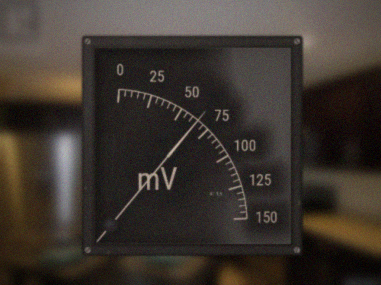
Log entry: mV 65
